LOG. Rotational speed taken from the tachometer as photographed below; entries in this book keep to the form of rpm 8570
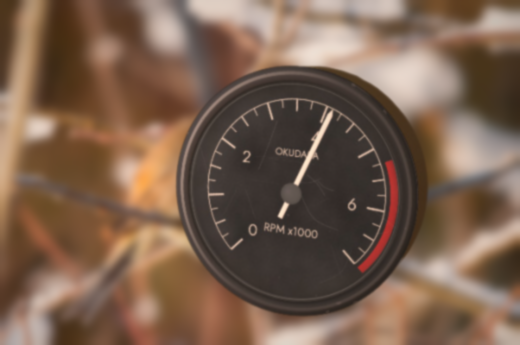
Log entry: rpm 4125
